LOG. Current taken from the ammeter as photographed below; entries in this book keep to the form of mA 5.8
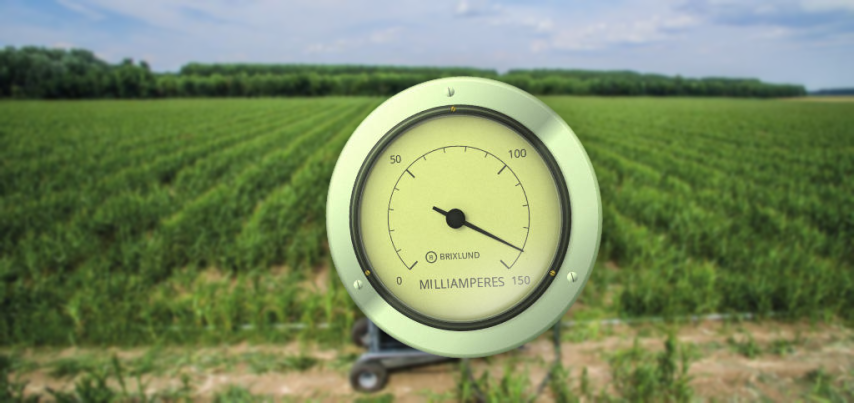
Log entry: mA 140
